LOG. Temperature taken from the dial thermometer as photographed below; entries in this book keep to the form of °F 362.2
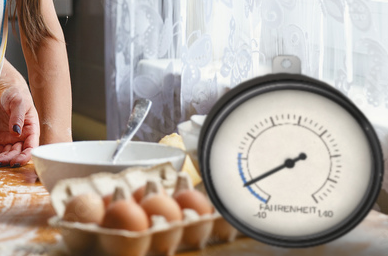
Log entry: °F -20
